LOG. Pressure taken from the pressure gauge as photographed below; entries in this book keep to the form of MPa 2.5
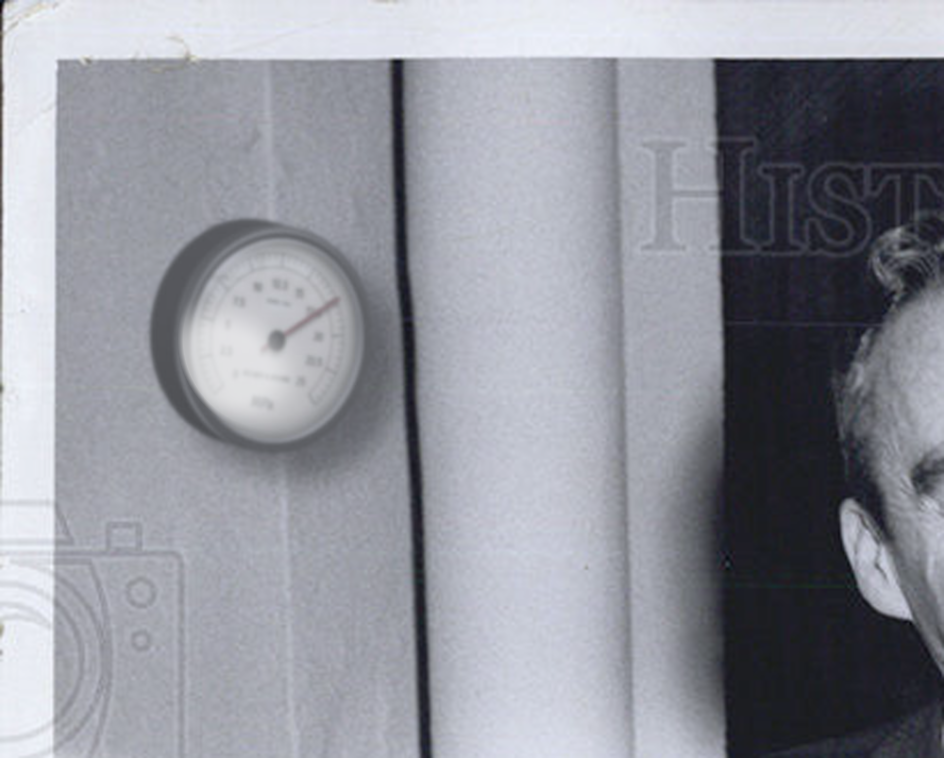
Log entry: MPa 17.5
